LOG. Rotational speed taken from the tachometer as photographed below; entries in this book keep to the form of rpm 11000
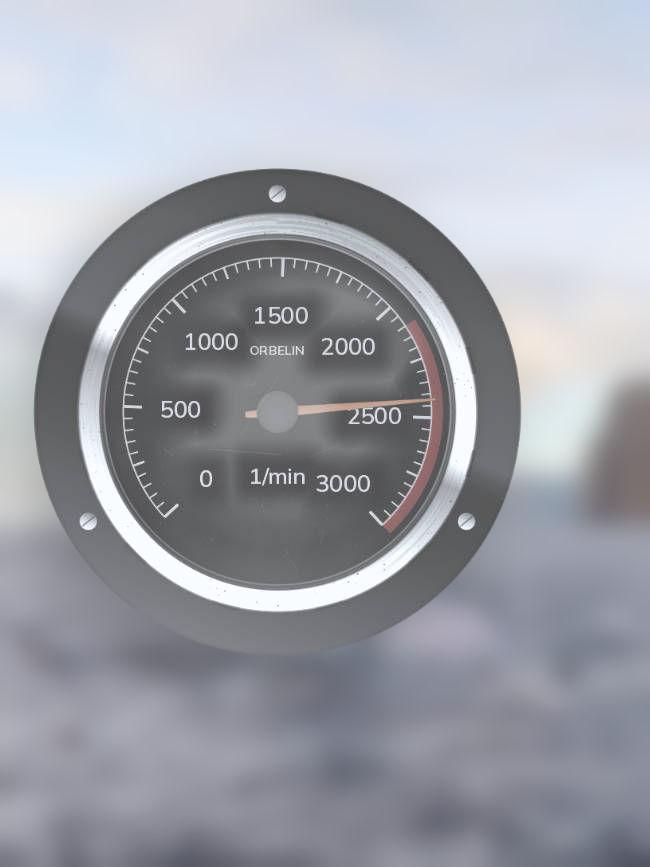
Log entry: rpm 2425
